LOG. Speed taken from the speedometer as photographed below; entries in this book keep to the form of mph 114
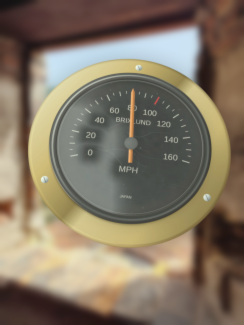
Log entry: mph 80
